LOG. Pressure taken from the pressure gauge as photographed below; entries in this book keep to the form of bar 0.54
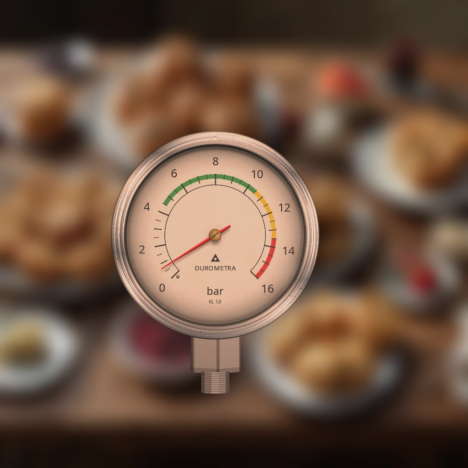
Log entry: bar 0.75
